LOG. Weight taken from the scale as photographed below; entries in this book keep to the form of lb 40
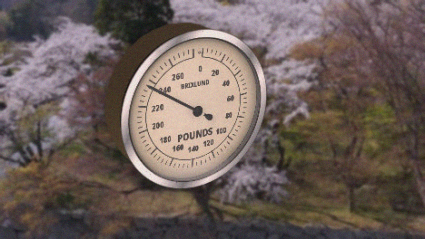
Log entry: lb 236
